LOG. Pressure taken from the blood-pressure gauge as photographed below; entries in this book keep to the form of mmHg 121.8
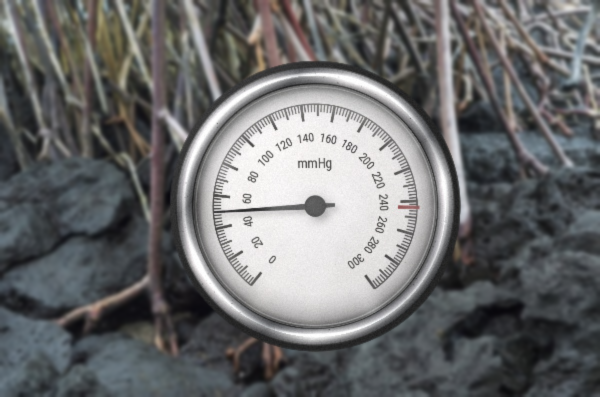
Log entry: mmHg 50
